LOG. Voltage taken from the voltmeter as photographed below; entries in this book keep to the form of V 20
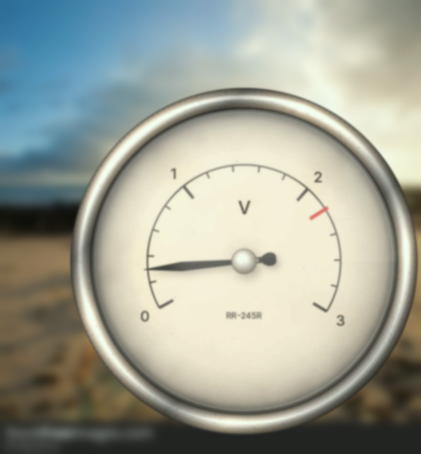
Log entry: V 0.3
